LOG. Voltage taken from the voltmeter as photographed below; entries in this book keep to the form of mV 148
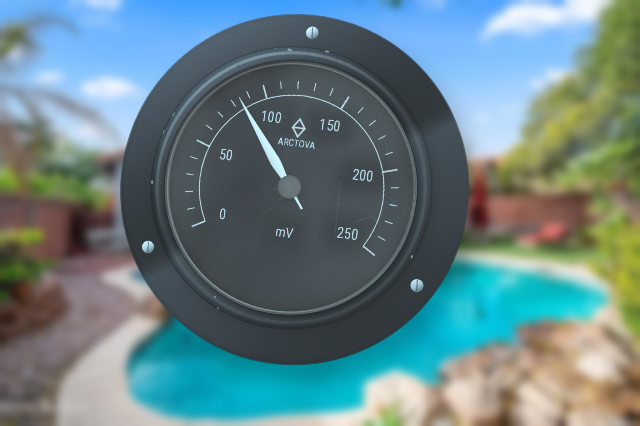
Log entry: mV 85
